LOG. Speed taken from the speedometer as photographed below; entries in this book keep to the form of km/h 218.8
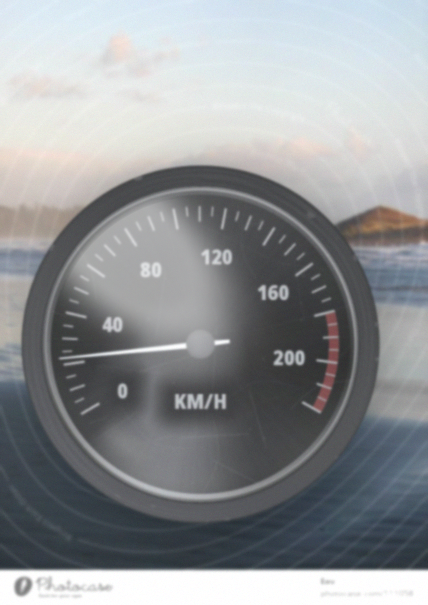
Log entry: km/h 22.5
